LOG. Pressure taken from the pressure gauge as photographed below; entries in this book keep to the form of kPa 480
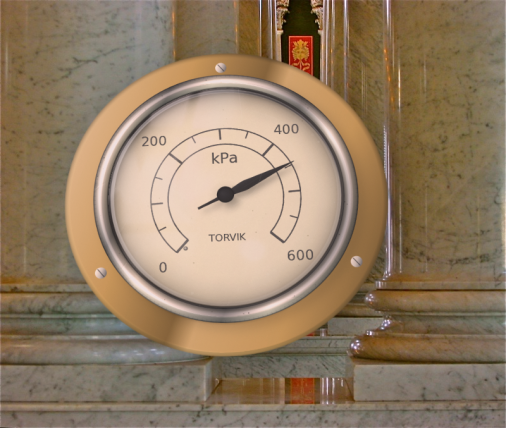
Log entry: kPa 450
